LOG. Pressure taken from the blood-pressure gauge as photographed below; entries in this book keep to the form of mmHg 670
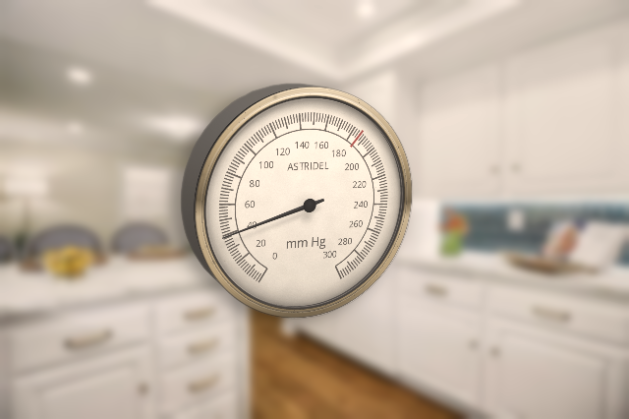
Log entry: mmHg 40
